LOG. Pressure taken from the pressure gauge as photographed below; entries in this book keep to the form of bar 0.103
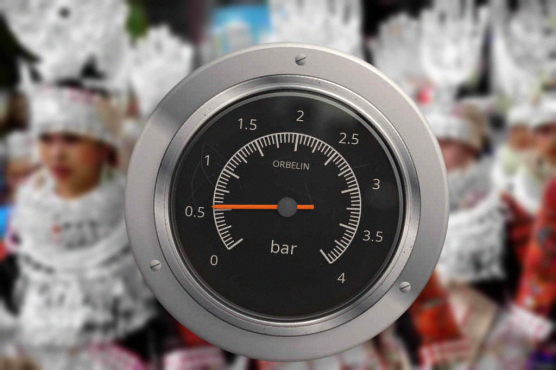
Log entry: bar 0.55
